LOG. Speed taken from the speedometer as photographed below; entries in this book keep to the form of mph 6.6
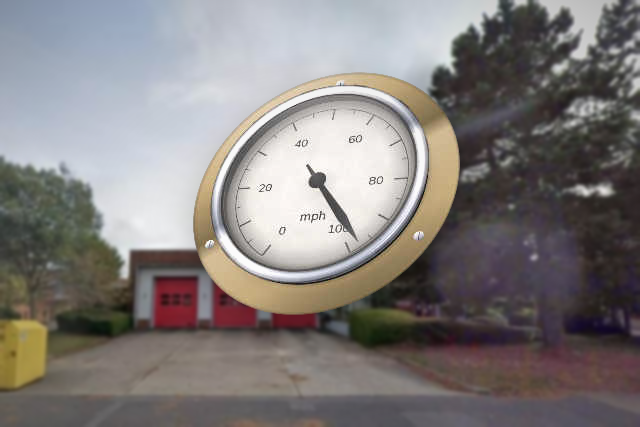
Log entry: mph 97.5
